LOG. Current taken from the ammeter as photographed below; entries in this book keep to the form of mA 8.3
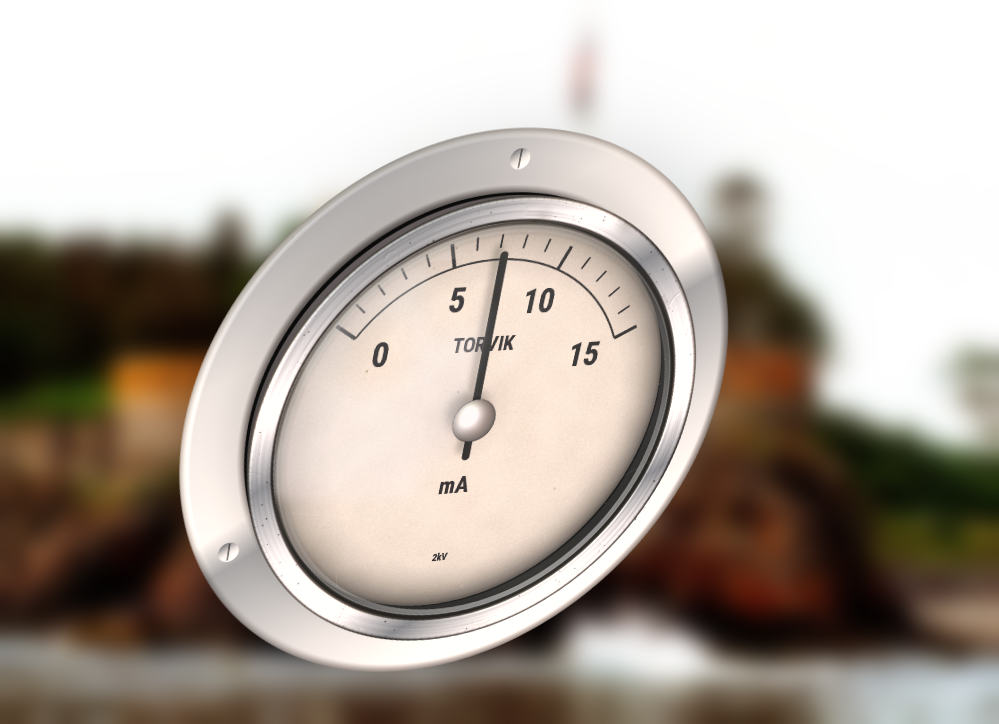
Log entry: mA 7
